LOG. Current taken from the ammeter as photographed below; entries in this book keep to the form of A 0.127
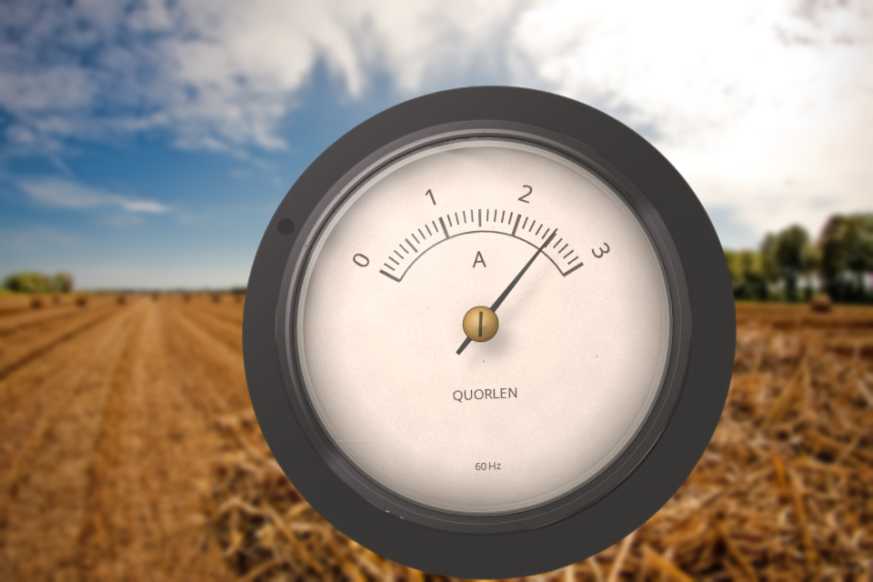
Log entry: A 2.5
